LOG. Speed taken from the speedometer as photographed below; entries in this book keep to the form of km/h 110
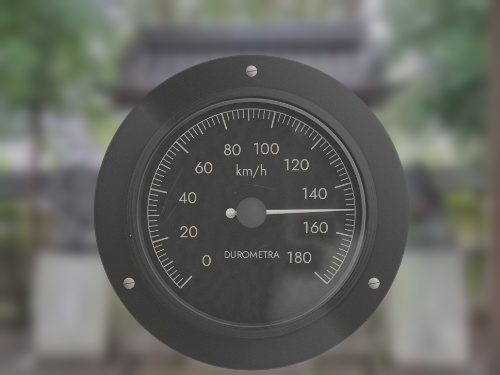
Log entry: km/h 150
